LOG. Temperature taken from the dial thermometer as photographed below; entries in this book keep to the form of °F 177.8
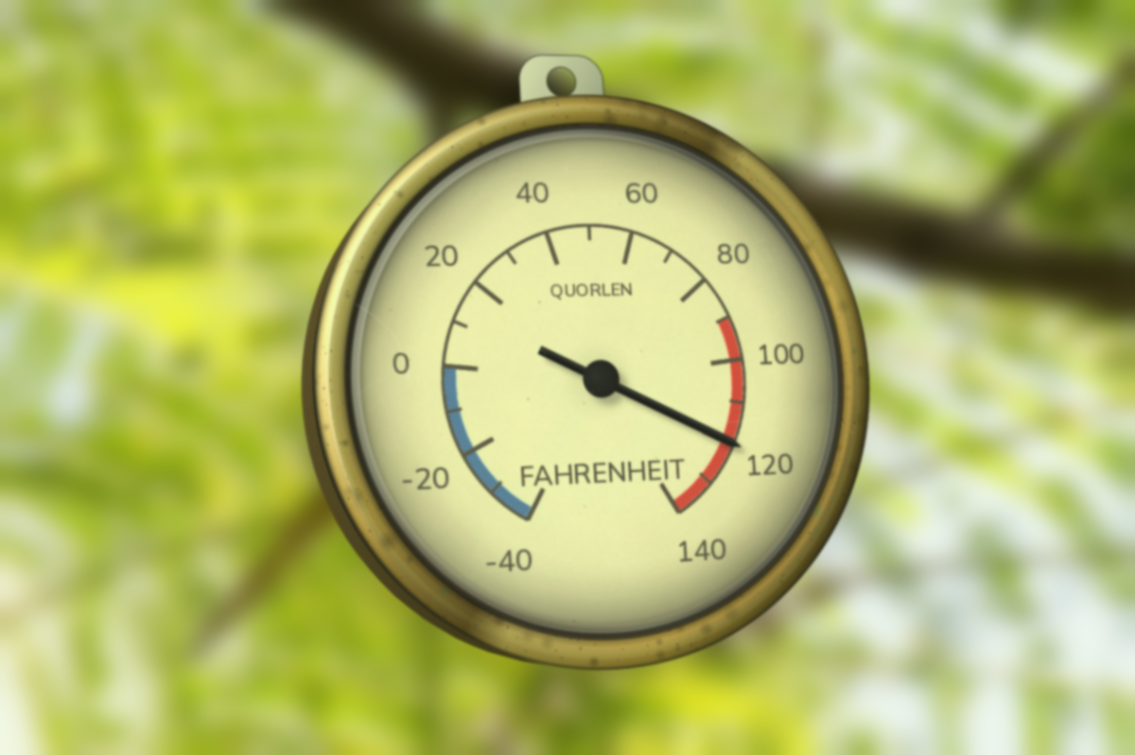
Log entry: °F 120
